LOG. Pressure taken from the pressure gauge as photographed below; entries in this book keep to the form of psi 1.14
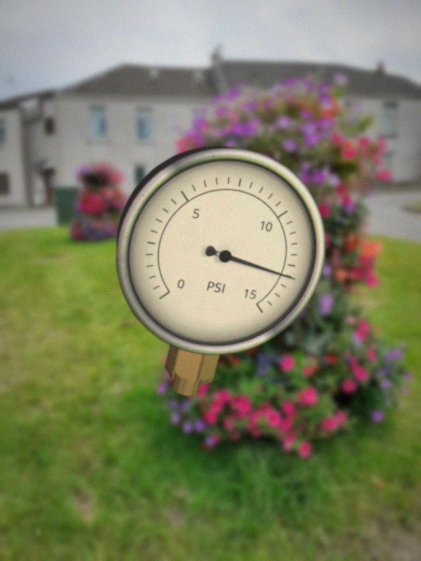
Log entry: psi 13
